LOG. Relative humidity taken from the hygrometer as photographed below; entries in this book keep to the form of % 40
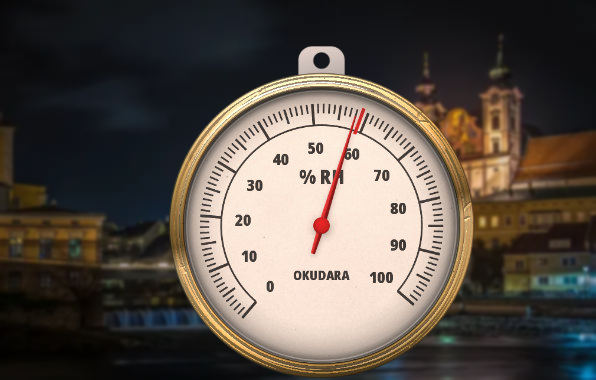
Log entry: % 58
